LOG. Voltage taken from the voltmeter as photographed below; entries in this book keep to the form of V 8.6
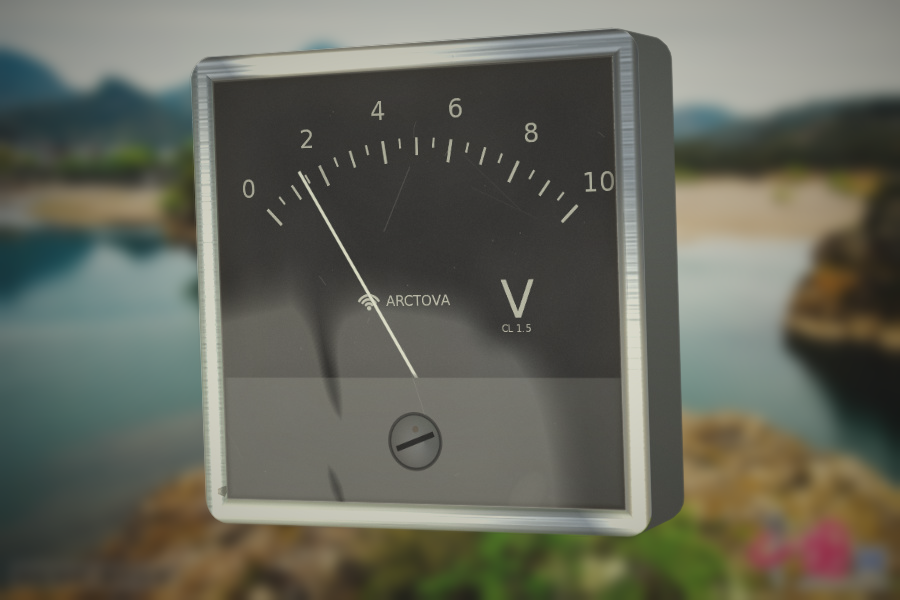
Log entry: V 1.5
